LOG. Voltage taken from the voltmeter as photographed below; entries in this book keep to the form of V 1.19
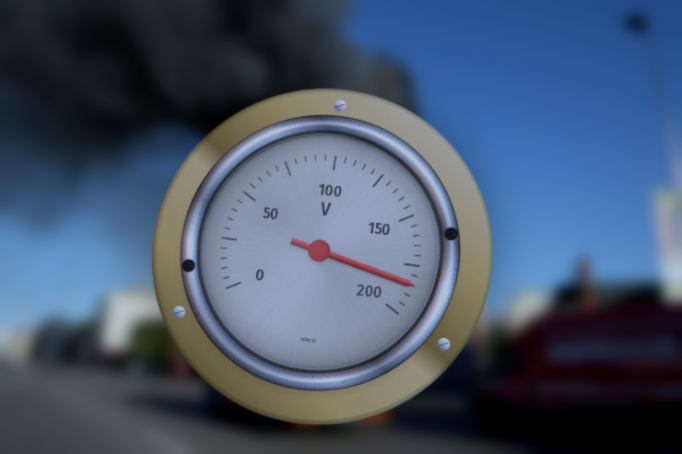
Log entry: V 185
